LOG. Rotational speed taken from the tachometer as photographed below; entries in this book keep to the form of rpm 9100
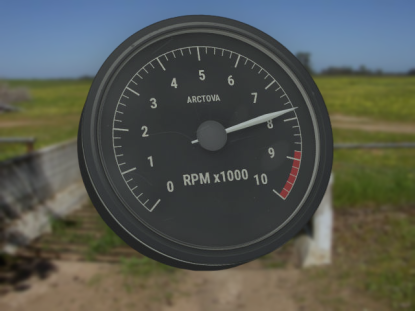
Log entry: rpm 7800
